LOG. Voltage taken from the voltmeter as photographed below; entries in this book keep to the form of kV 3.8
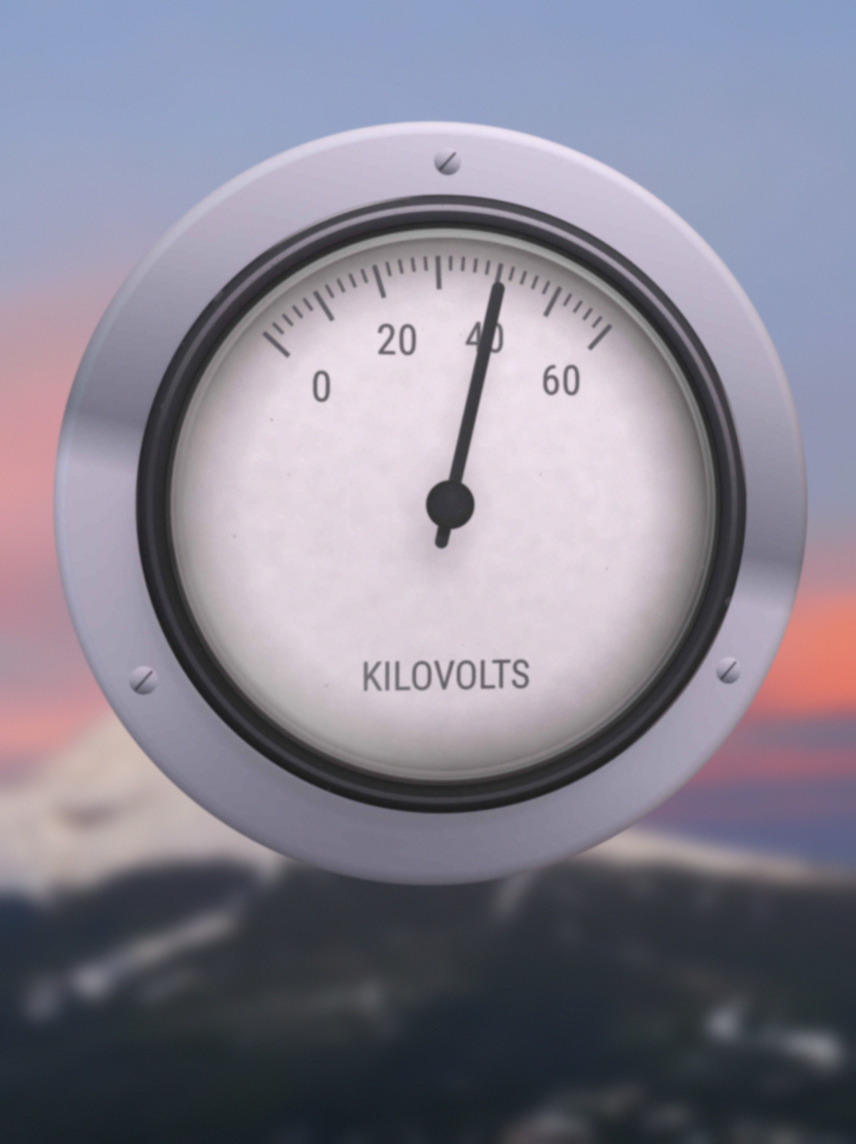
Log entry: kV 40
